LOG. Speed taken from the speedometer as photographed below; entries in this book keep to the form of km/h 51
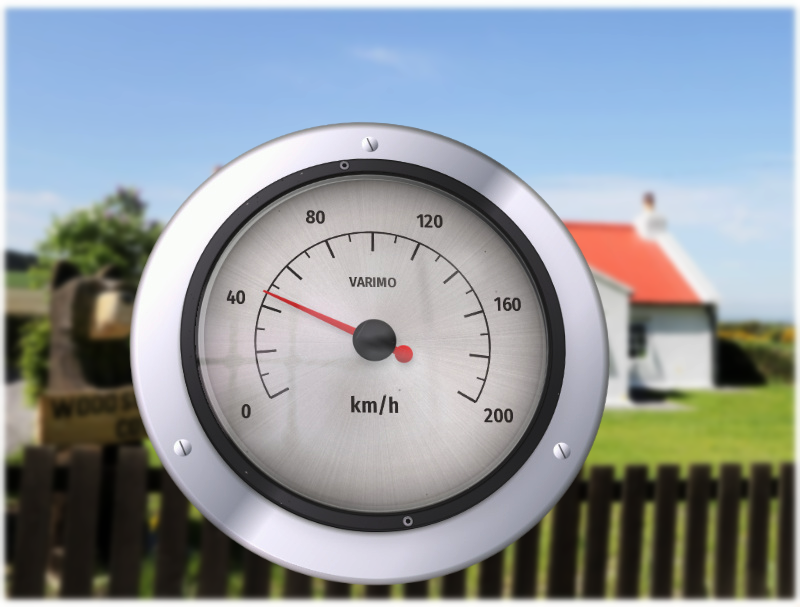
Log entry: km/h 45
